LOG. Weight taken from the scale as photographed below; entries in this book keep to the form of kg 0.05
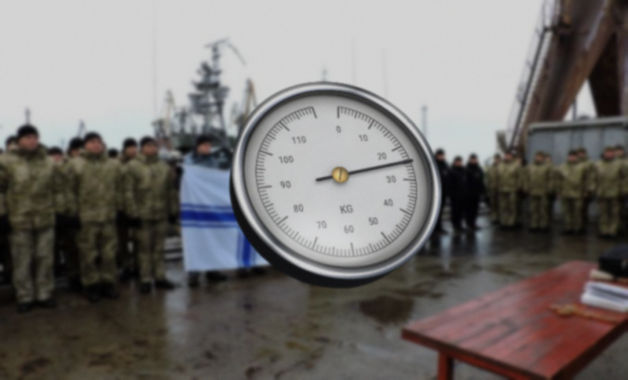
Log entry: kg 25
